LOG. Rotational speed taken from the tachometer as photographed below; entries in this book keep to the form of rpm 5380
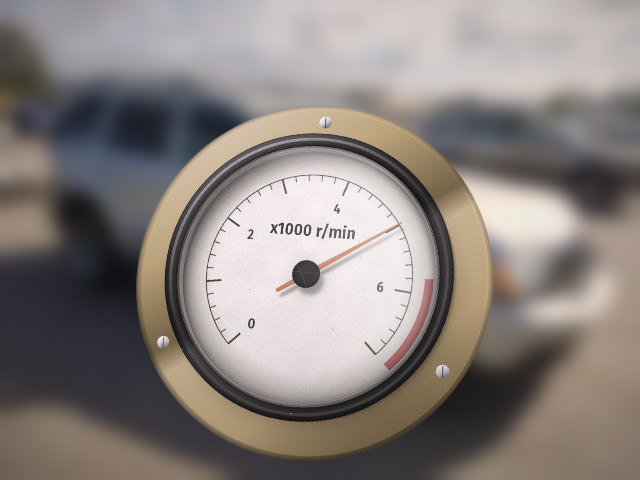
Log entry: rpm 5000
